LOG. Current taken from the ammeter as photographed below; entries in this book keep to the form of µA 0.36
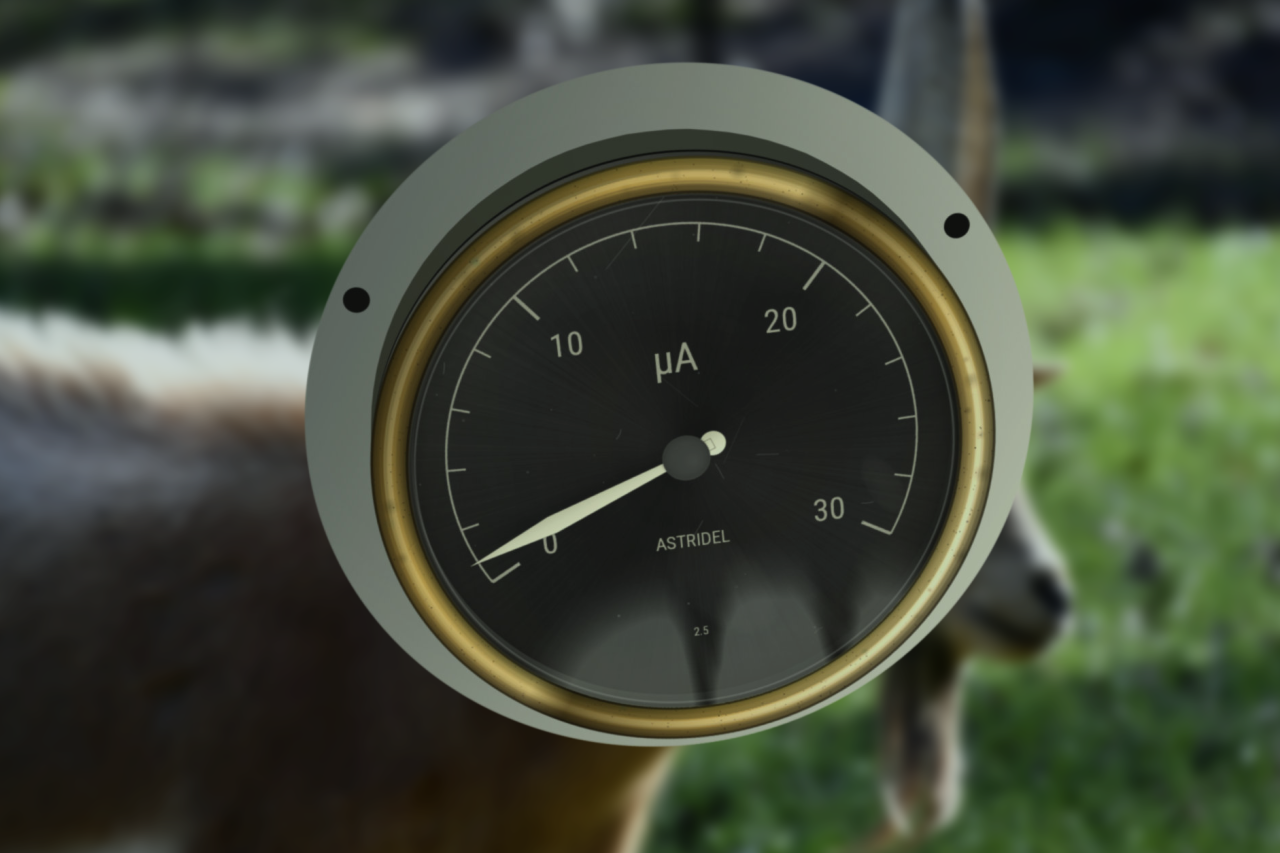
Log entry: µA 1
